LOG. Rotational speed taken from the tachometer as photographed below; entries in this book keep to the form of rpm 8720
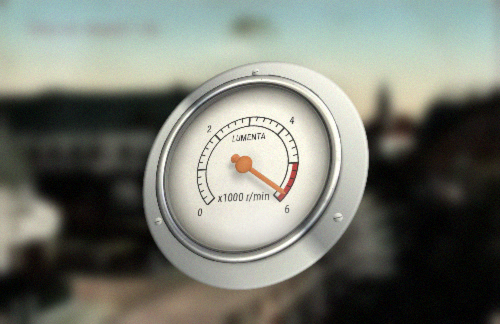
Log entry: rpm 5800
